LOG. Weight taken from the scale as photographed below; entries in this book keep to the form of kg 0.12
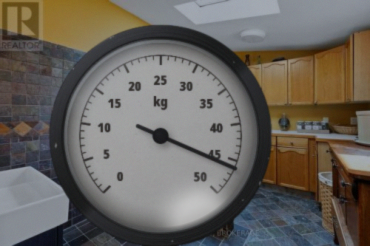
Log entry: kg 46
